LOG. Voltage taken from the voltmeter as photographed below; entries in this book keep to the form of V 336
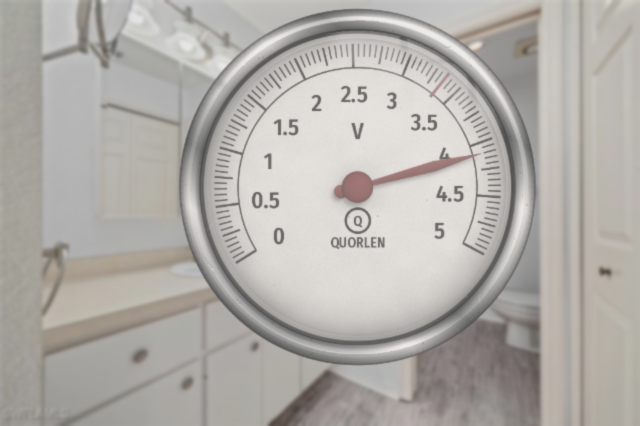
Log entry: V 4.1
